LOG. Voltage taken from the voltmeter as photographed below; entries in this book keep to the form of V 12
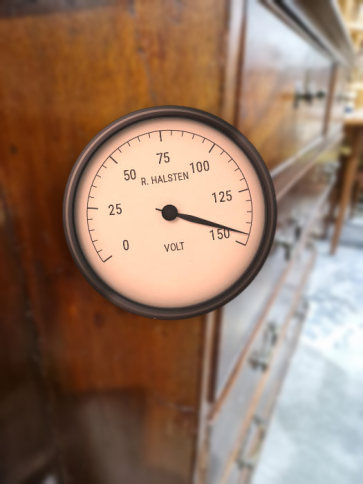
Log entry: V 145
